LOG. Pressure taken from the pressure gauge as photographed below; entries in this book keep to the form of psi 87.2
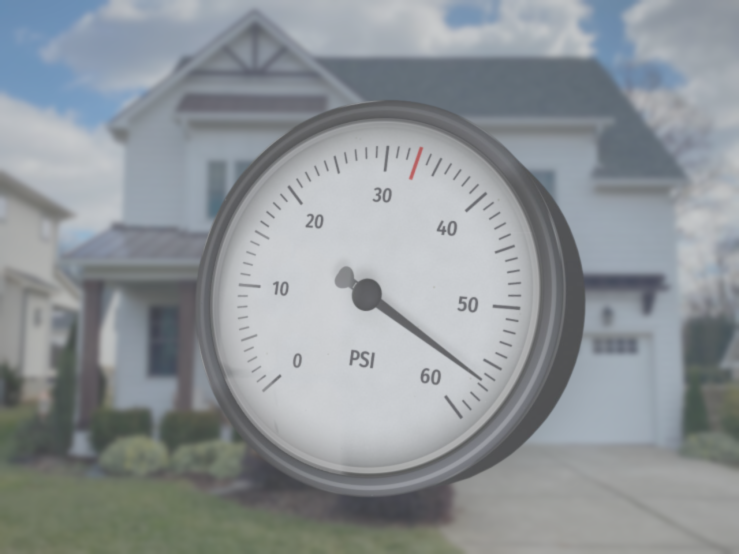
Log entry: psi 56.5
